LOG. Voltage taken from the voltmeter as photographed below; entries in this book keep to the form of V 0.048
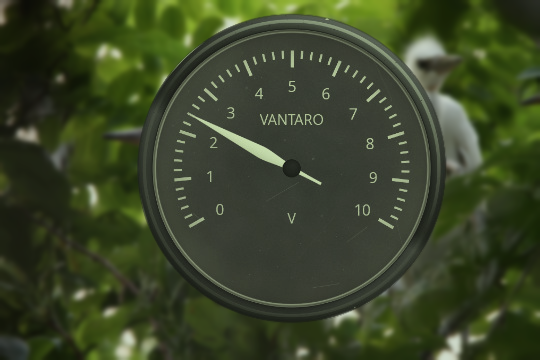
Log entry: V 2.4
